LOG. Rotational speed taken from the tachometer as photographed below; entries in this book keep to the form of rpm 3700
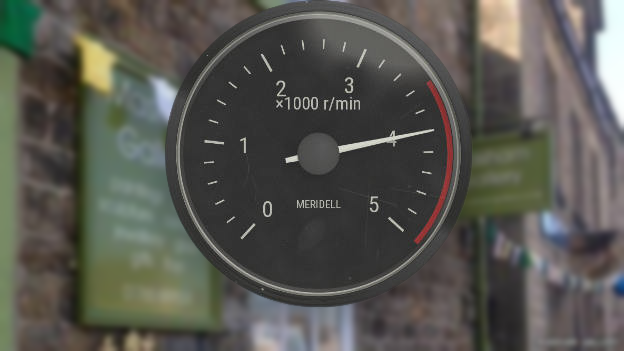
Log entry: rpm 4000
